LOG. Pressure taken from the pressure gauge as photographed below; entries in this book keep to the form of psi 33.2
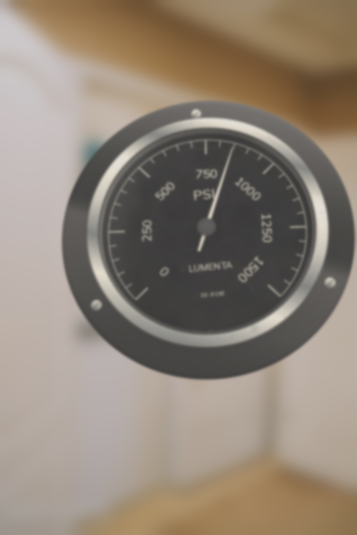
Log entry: psi 850
